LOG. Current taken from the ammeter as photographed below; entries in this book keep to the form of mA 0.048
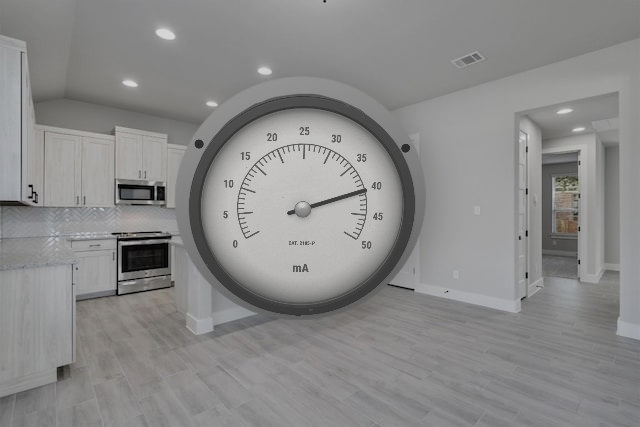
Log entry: mA 40
